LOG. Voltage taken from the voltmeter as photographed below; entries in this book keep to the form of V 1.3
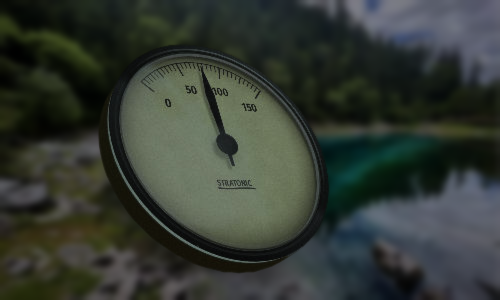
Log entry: V 75
